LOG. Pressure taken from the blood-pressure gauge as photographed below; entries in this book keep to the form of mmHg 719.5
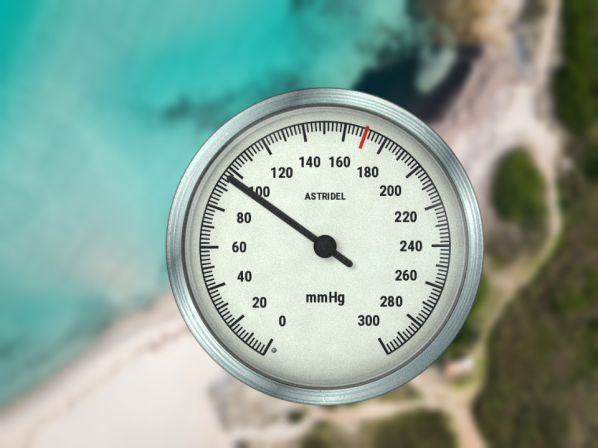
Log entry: mmHg 96
